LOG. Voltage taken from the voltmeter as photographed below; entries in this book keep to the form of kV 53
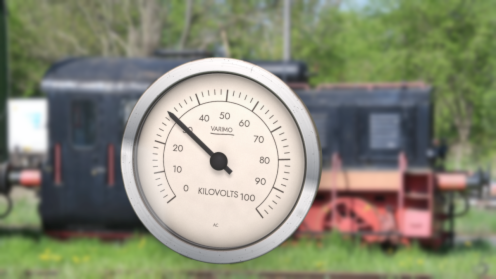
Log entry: kV 30
